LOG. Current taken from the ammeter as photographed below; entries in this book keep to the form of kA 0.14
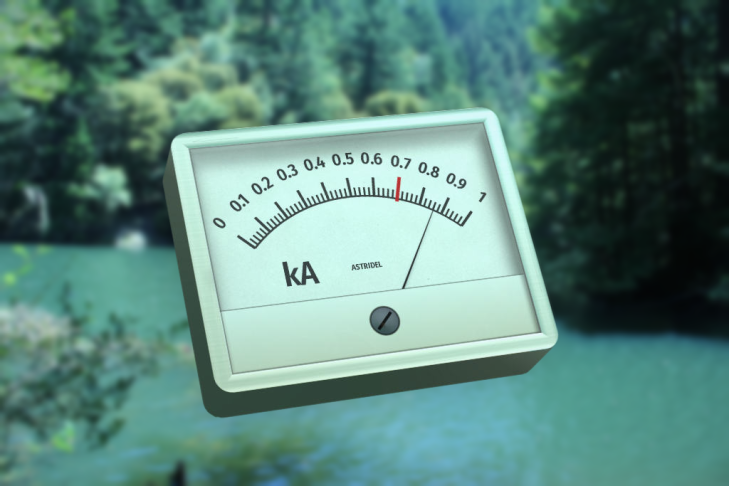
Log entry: kA 0.86
